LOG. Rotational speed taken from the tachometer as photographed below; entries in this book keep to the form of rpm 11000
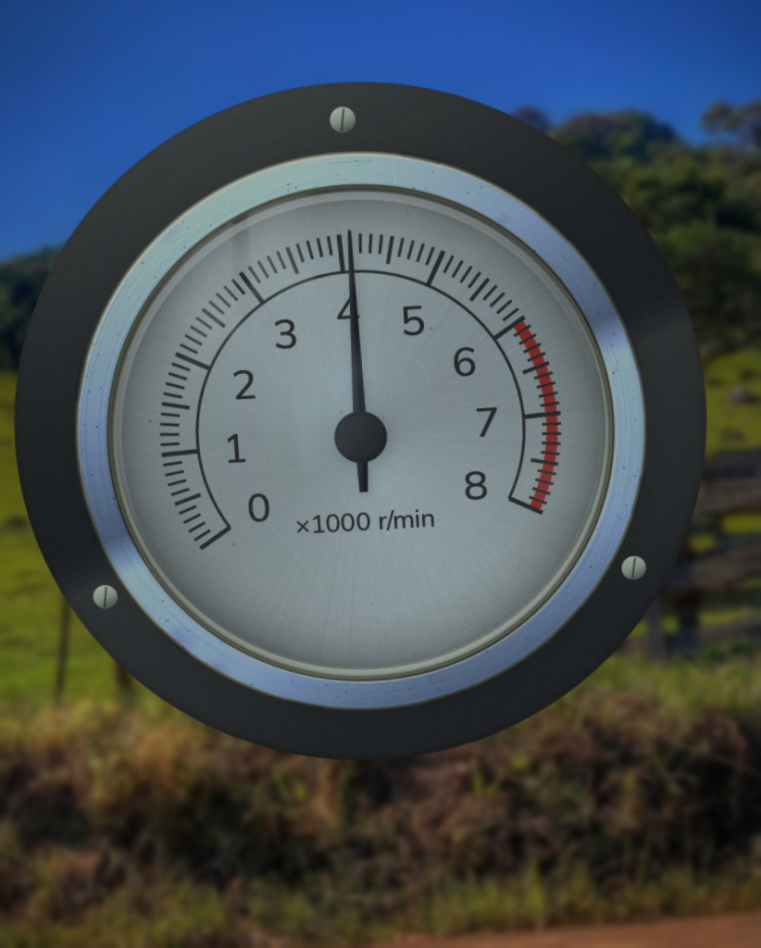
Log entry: rpm 4100
